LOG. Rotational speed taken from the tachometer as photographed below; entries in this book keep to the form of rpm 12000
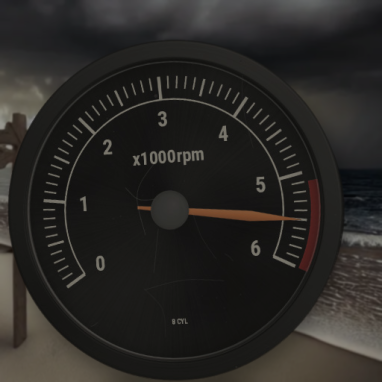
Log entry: rpm 5500
